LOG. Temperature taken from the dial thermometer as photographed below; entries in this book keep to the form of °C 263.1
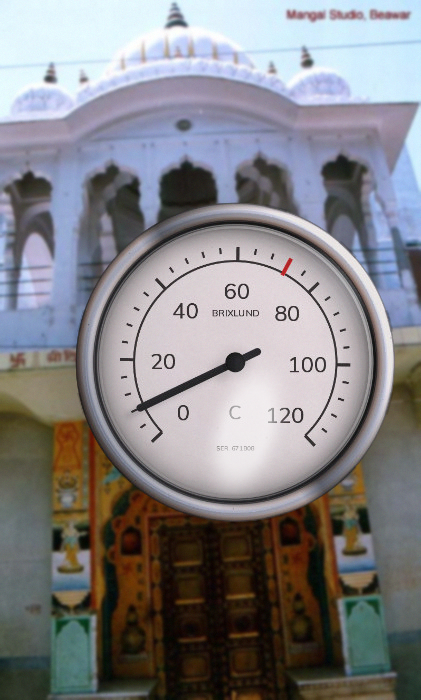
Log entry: °C 8
